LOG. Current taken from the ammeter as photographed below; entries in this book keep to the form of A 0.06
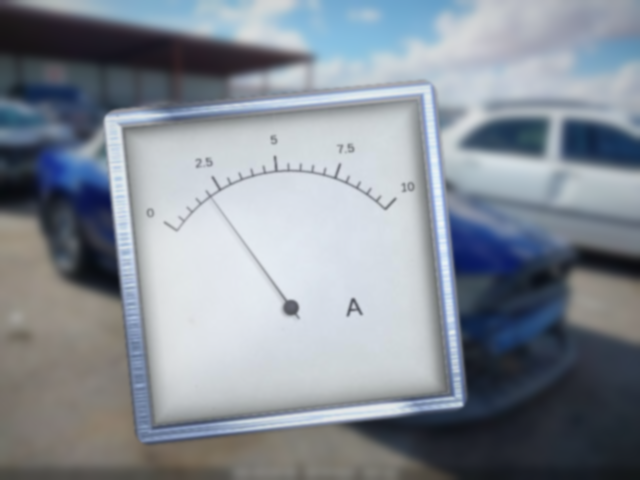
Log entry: A 2
